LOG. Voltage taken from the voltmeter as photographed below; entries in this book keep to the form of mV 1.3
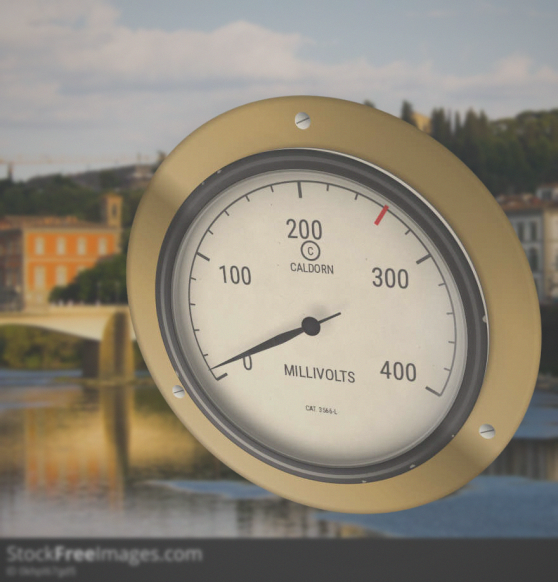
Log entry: mV 10
